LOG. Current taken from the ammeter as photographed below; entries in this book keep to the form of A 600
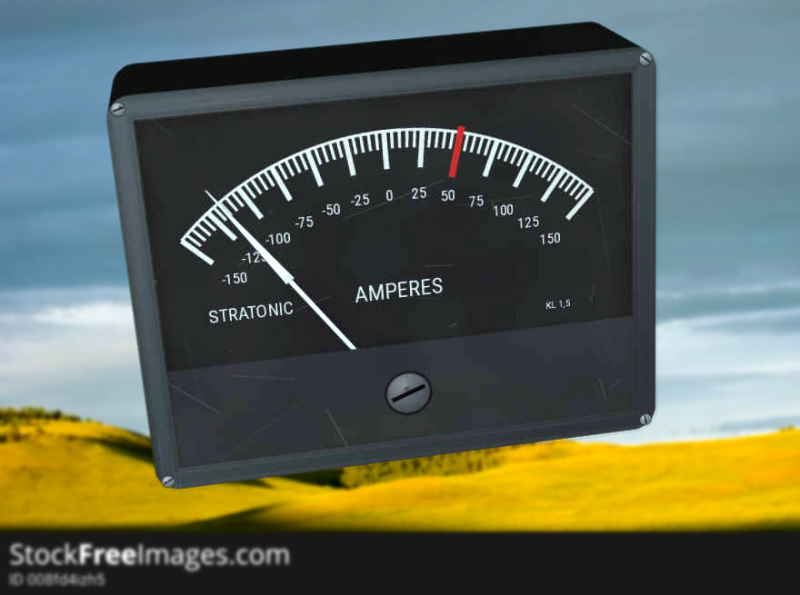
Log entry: A -115
